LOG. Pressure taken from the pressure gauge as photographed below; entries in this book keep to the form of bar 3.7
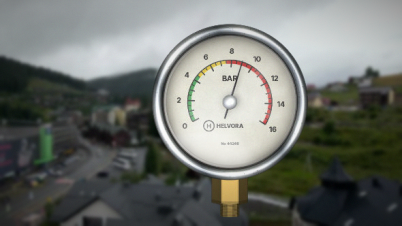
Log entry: bar 9
